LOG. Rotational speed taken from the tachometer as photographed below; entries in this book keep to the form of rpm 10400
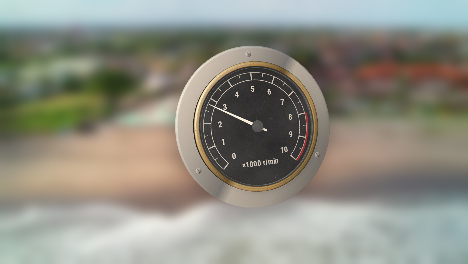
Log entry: rpm 2750
